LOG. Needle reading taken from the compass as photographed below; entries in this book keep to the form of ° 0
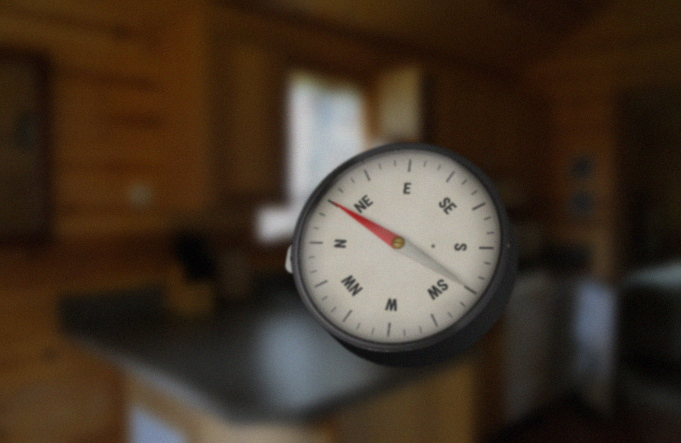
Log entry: ° 30
